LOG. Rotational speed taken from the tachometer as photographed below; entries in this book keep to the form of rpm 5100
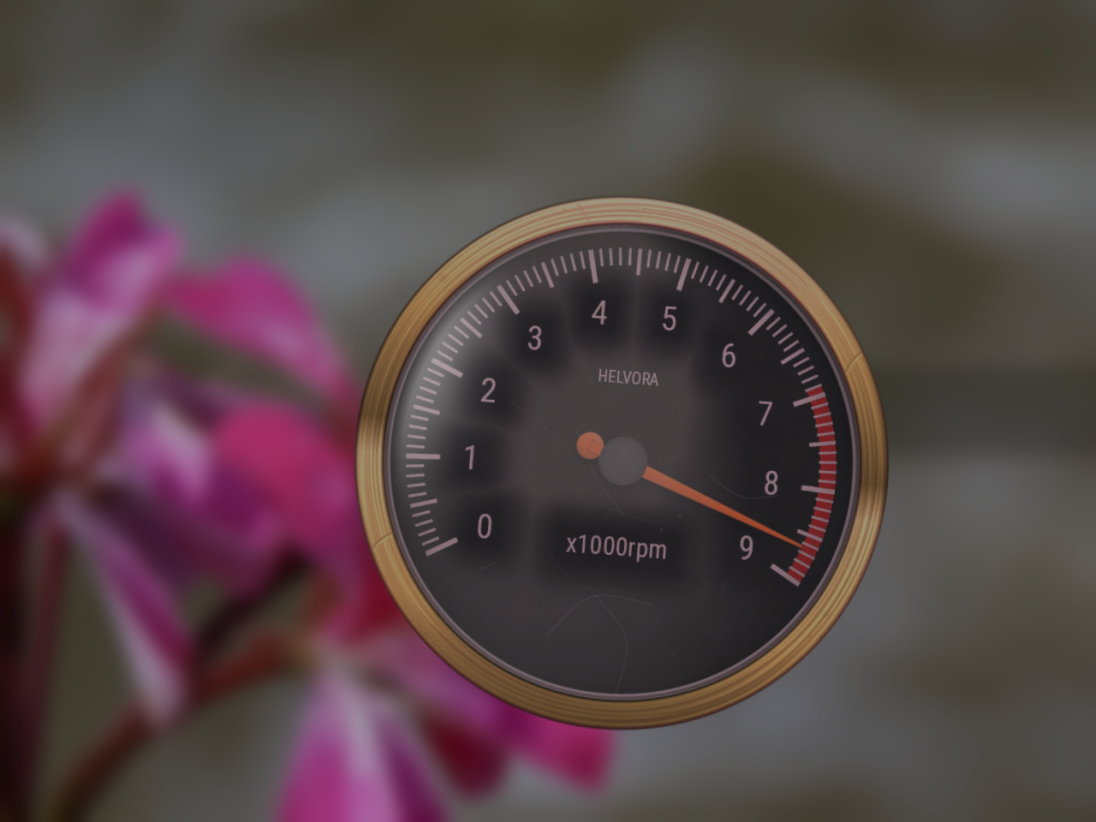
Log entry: rpm 8650
